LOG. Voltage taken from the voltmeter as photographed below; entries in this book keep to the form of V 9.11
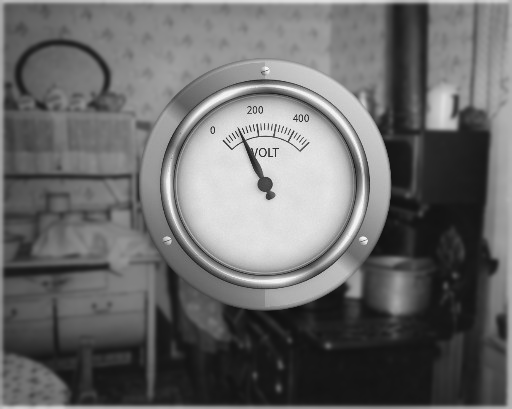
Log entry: V 100
